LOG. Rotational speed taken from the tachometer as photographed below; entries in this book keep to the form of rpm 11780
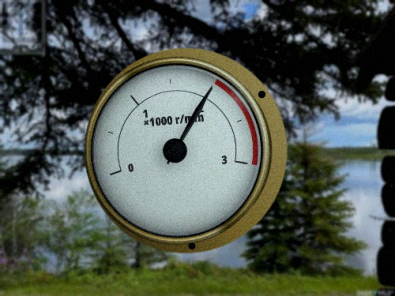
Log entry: rpm 2000
